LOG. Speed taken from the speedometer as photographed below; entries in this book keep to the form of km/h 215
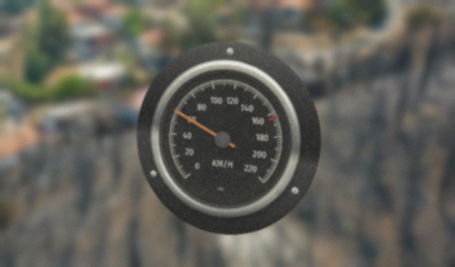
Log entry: km/h 60
